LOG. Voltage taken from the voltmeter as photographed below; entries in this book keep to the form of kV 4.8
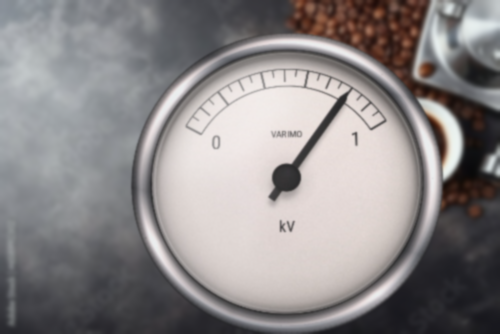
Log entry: kV 0.8
